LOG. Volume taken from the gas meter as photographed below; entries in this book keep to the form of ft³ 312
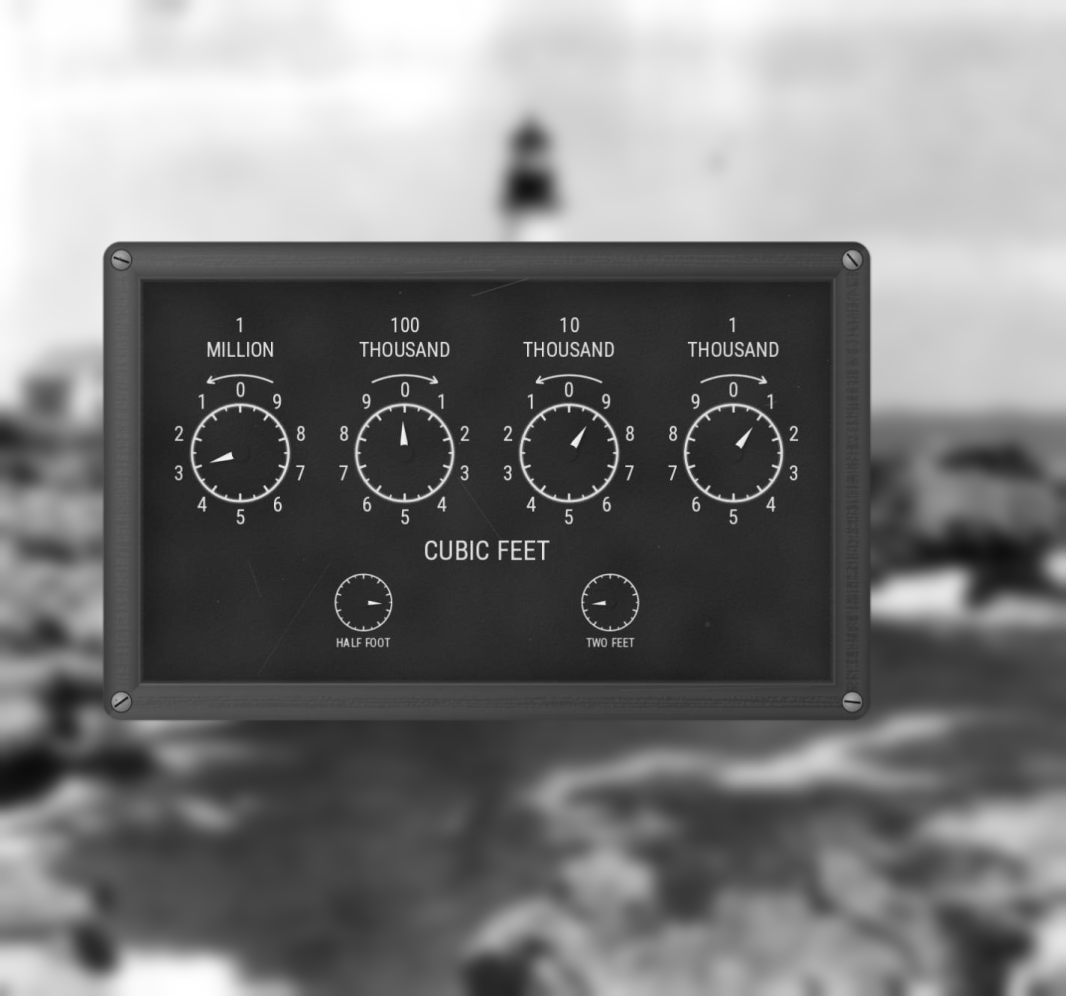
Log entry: ft³ 299100
